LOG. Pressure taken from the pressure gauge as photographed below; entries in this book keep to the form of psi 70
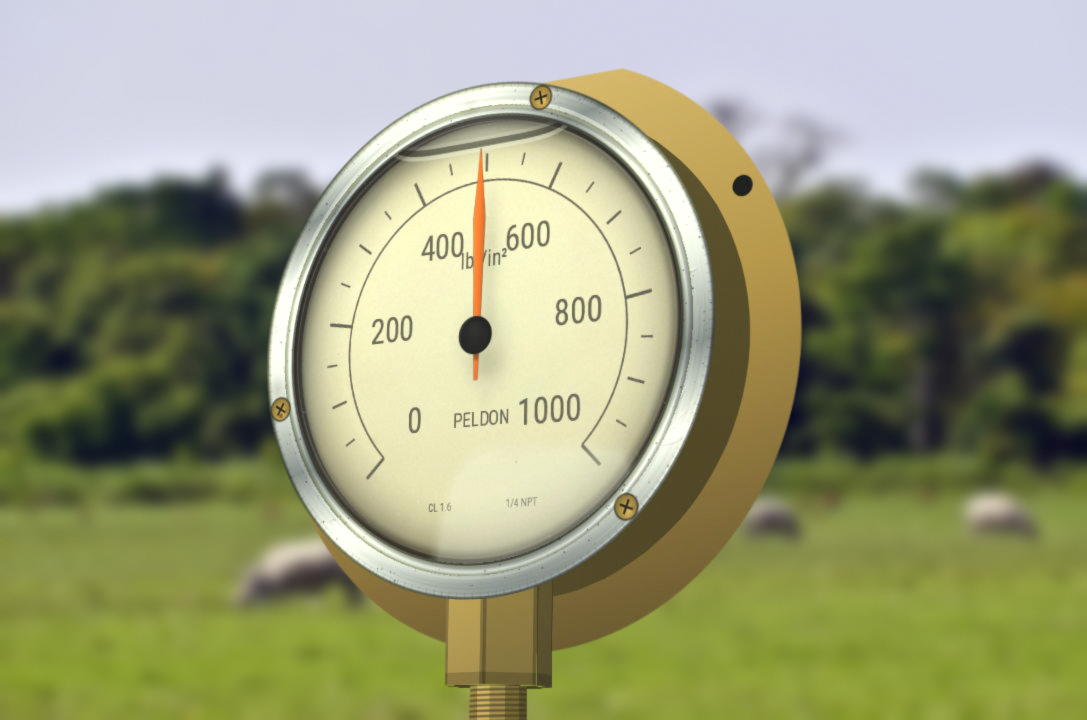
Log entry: psi 500
